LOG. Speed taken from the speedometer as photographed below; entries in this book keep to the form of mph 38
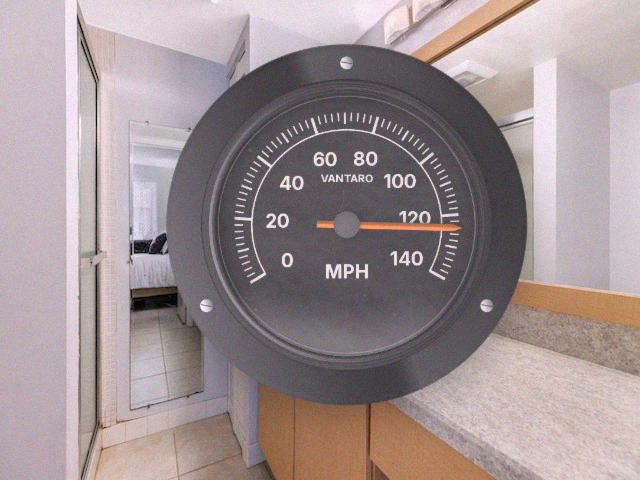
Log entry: mph 124
